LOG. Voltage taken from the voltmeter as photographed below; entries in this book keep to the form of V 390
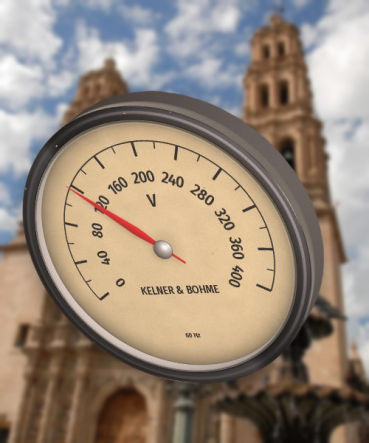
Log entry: V 120
